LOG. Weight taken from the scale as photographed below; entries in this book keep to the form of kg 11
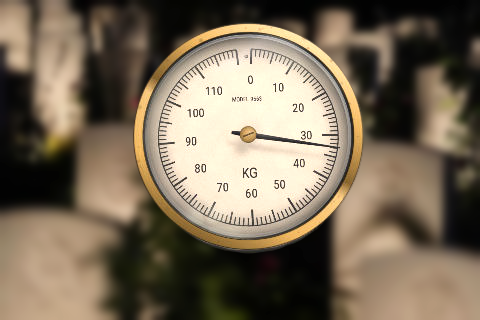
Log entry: kg 33
